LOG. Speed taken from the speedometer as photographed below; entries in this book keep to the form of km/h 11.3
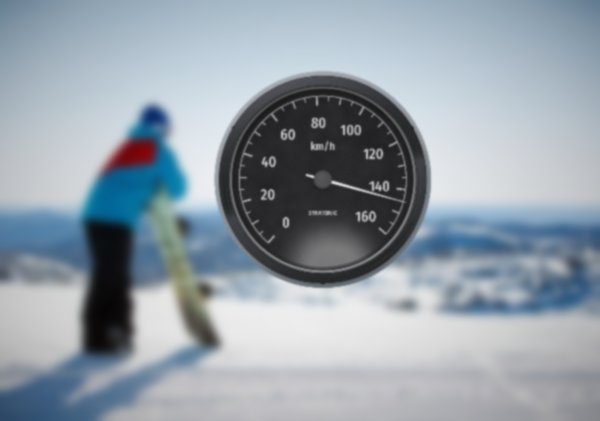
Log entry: km/h 145
